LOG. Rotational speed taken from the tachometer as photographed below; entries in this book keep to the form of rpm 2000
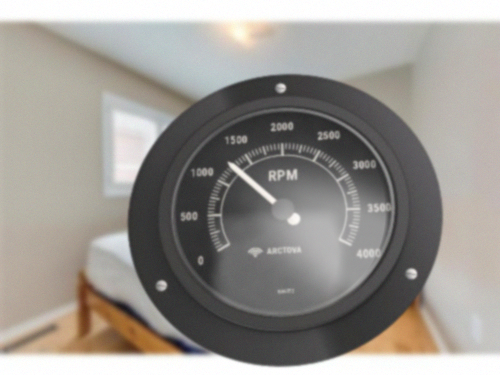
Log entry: rpm 1250
